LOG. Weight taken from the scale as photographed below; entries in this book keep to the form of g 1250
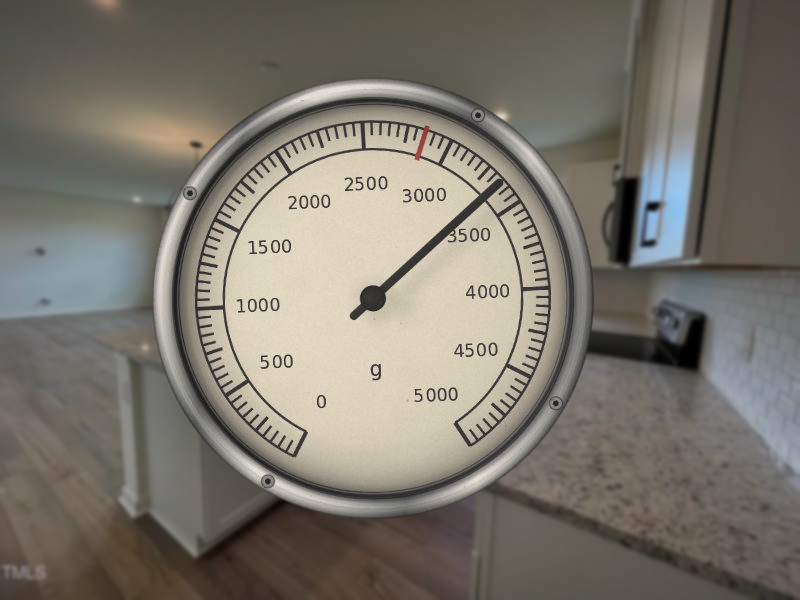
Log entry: g 3350
